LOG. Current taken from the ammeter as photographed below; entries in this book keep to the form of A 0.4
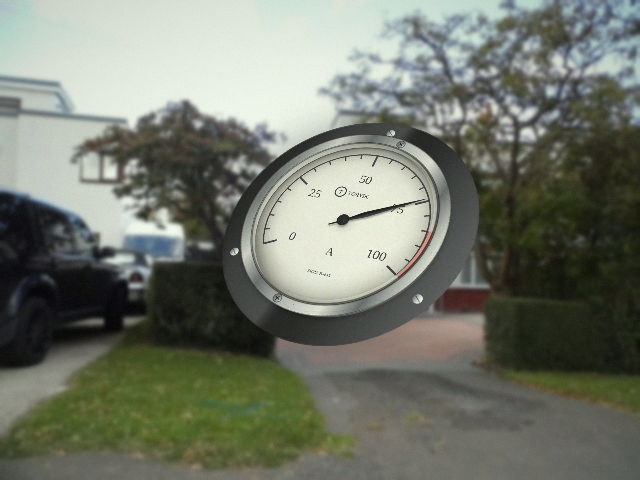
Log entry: A 75
